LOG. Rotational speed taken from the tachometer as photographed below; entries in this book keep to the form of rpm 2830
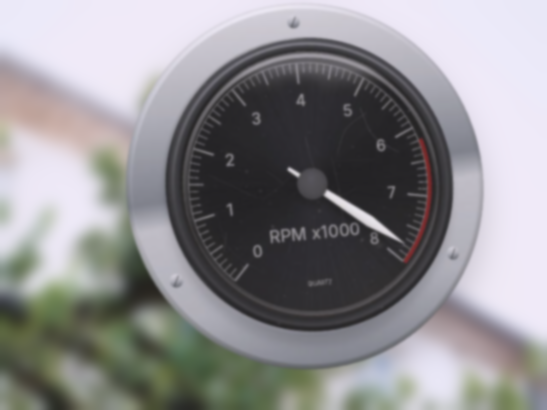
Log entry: rpm 7800
